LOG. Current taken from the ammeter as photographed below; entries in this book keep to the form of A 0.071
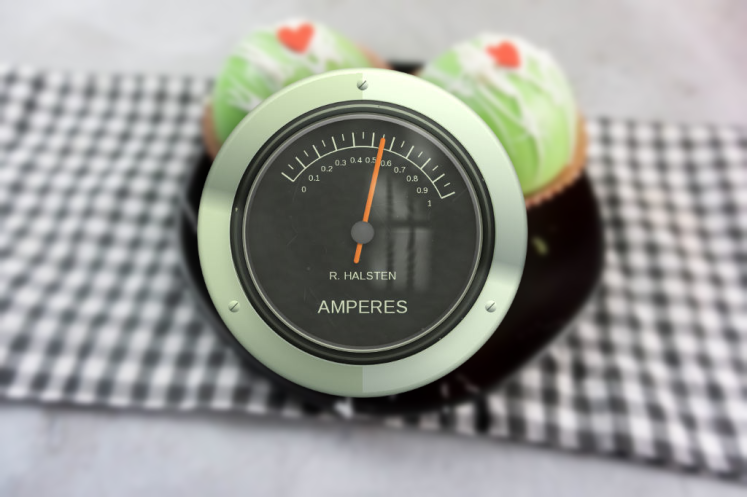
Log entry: A 0.55
